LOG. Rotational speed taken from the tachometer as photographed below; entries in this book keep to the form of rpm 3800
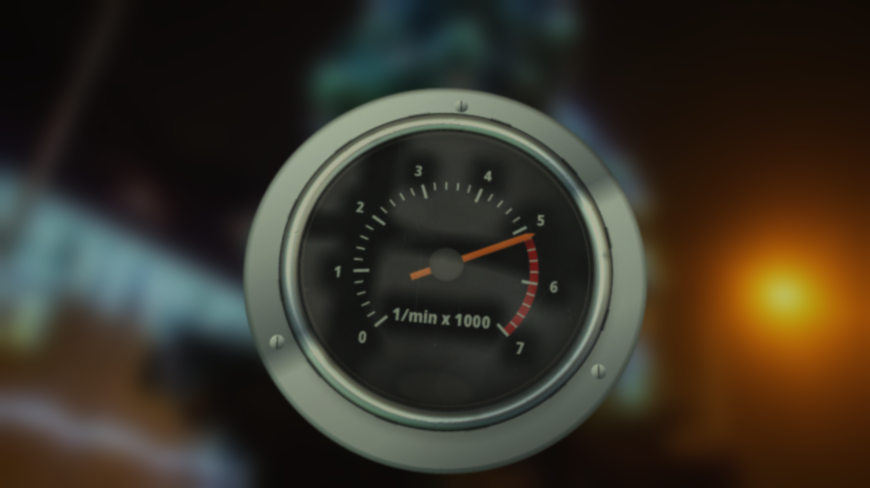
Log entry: rpm 5200
